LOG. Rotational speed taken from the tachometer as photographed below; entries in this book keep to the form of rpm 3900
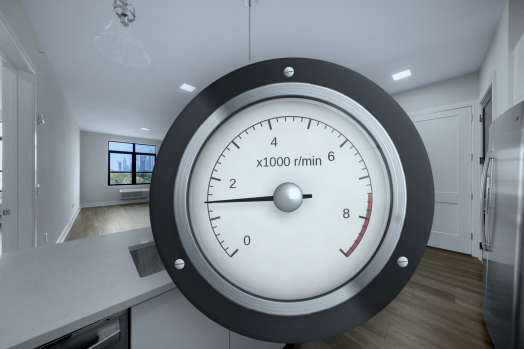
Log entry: rpm 1400
